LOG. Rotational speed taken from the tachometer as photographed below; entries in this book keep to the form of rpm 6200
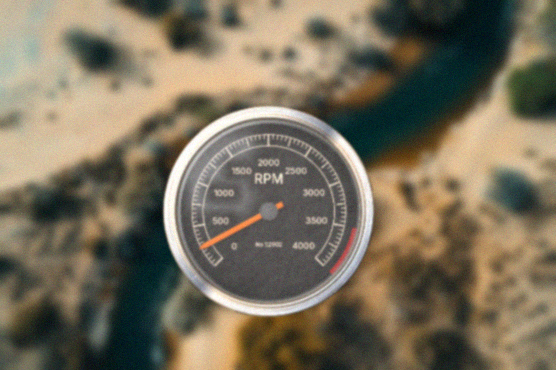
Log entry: rpm 250
